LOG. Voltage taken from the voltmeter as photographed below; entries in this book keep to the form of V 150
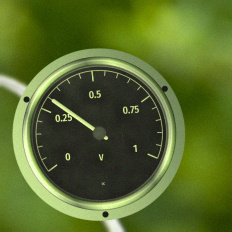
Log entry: V 0.3
